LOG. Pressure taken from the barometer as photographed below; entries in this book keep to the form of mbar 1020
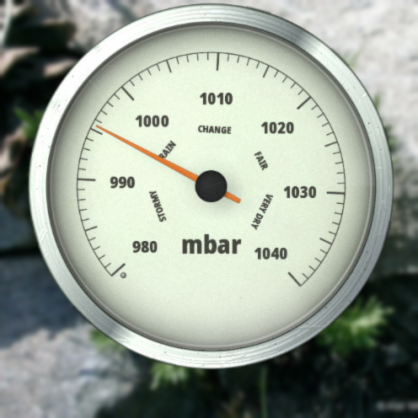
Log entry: mbar 995.5
